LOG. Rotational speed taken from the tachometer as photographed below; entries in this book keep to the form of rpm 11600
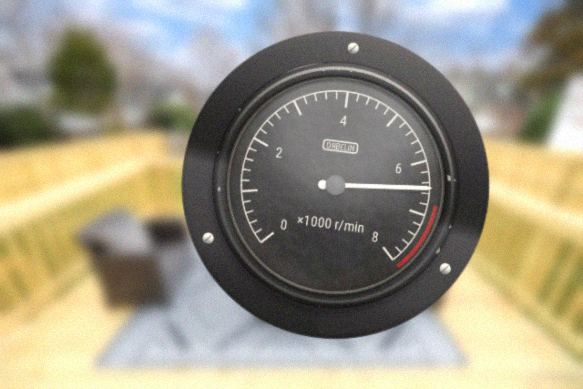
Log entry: rpm 6500
